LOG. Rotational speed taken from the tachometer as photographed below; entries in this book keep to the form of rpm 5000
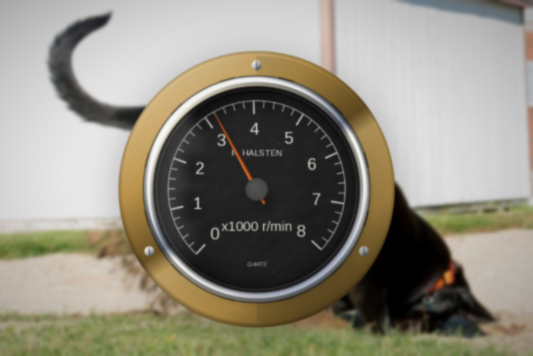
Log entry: rpm 3200
